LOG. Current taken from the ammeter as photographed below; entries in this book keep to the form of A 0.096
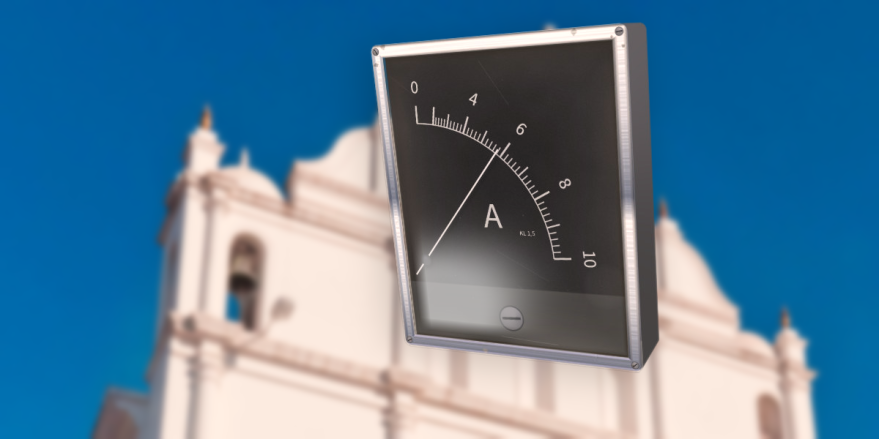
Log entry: A 5.8
